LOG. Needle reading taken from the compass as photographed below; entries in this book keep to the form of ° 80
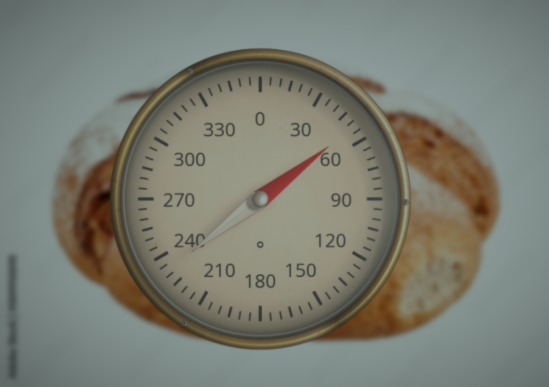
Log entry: ° 52.5
